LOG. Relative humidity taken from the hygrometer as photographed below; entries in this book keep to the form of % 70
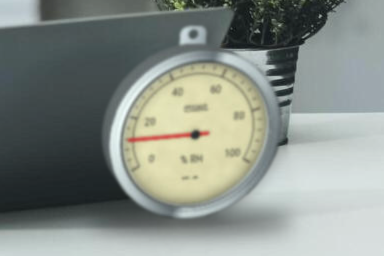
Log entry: % 12
